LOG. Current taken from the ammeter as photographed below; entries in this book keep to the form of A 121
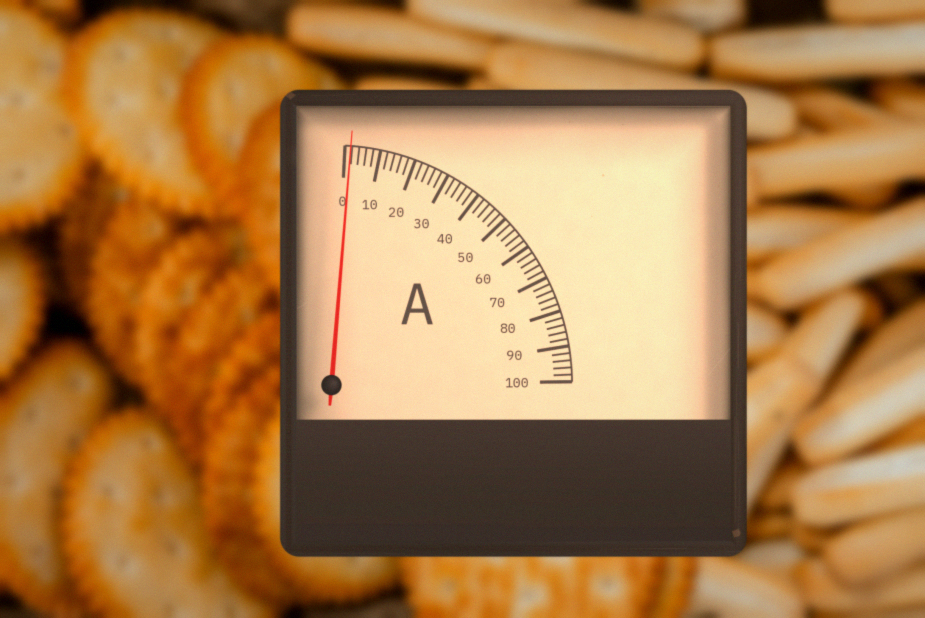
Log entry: A 2
